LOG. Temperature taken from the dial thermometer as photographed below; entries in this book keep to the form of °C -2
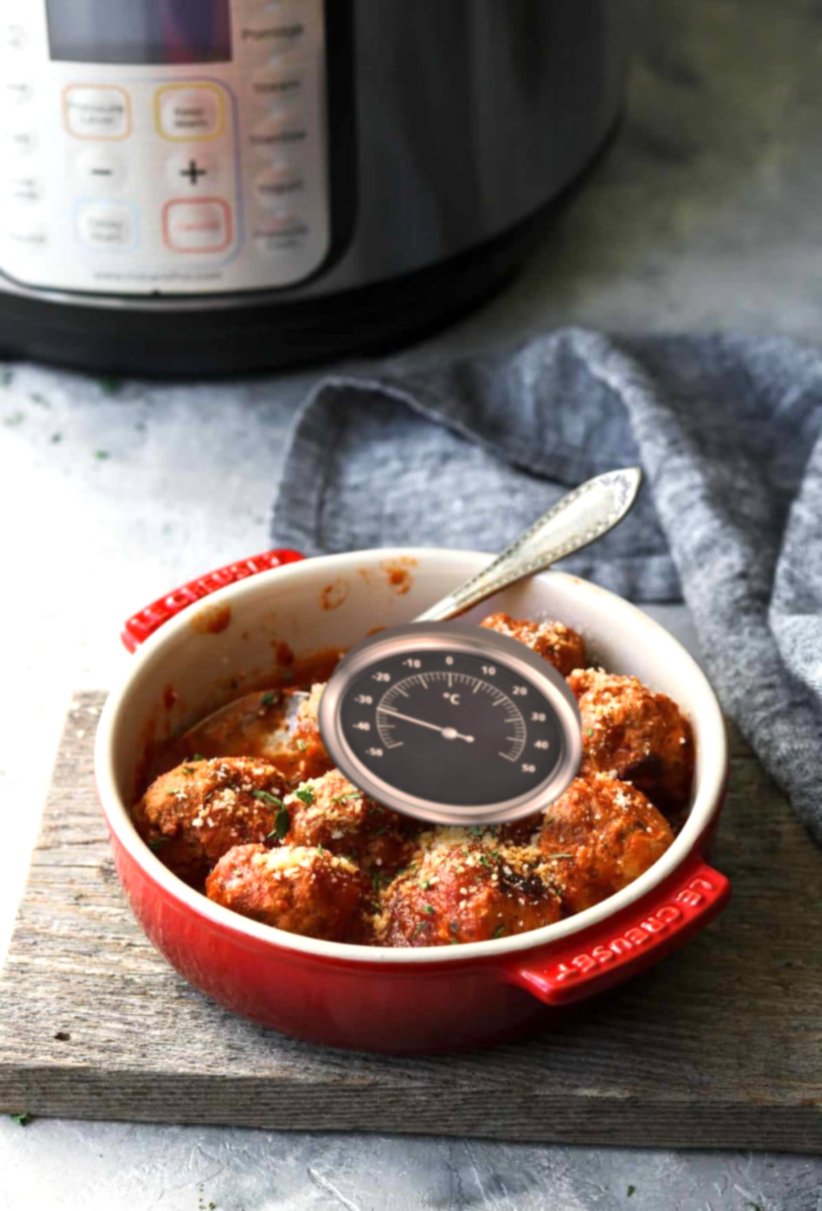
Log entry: °C -30
